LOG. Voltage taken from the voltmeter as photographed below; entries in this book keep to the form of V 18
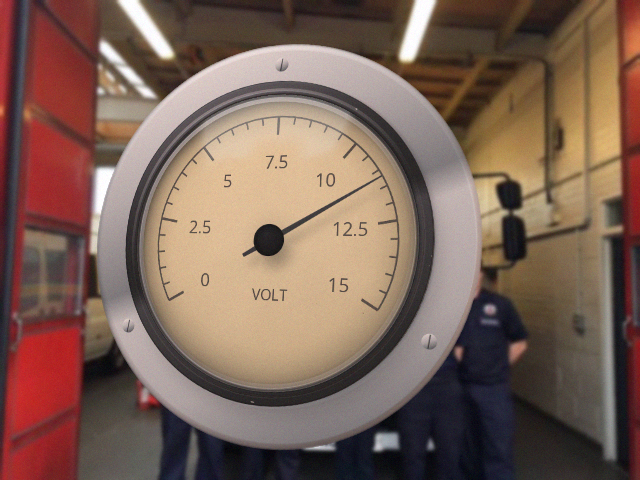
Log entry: V 11.25
